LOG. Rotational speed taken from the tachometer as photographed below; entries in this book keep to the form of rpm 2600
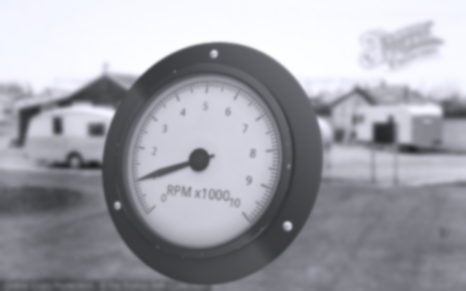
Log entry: rpm 1000
